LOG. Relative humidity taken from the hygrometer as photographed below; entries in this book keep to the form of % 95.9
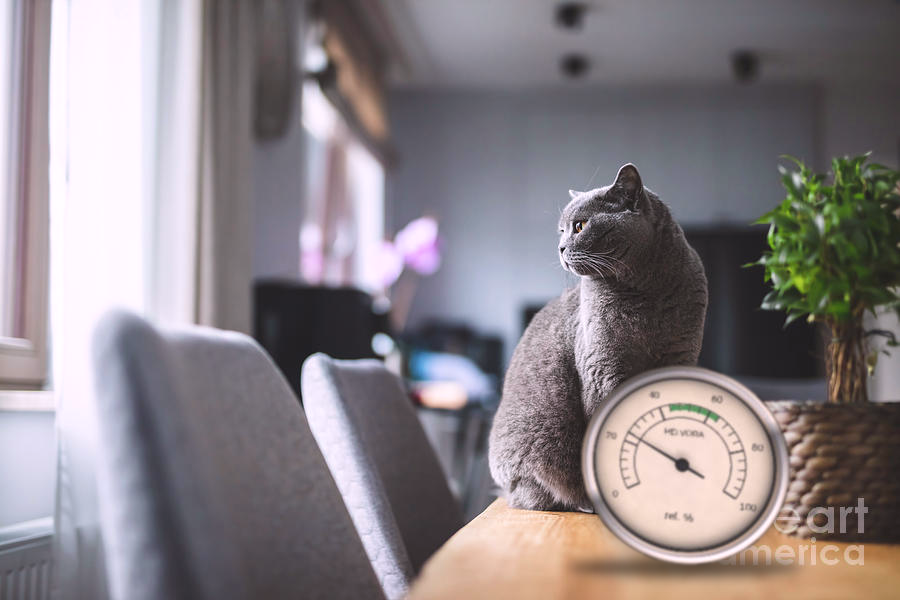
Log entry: % 24
